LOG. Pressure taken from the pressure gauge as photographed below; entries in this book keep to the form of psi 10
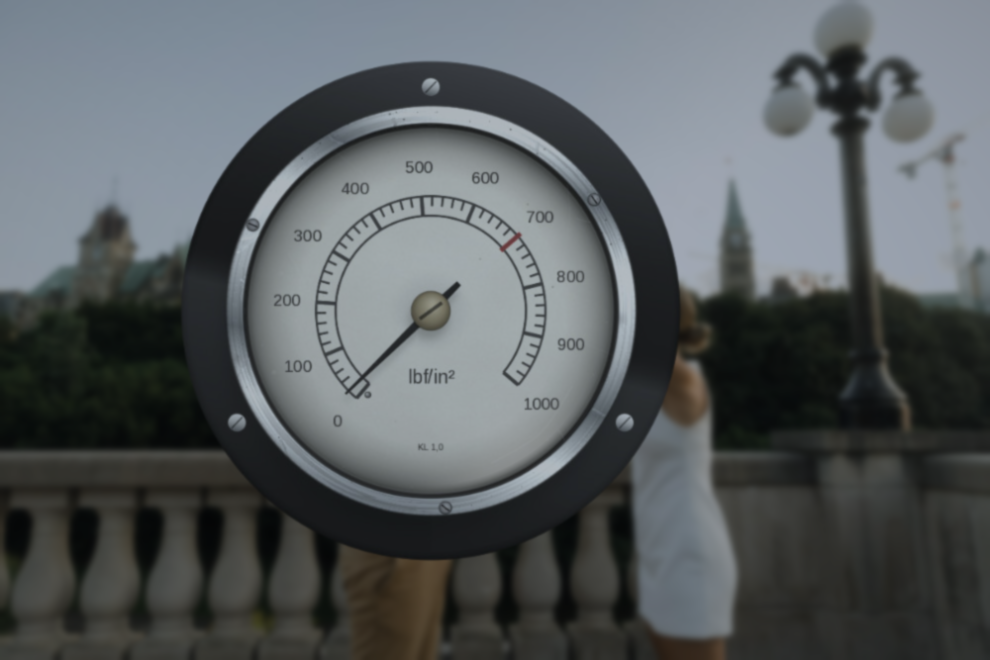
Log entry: psi 20
